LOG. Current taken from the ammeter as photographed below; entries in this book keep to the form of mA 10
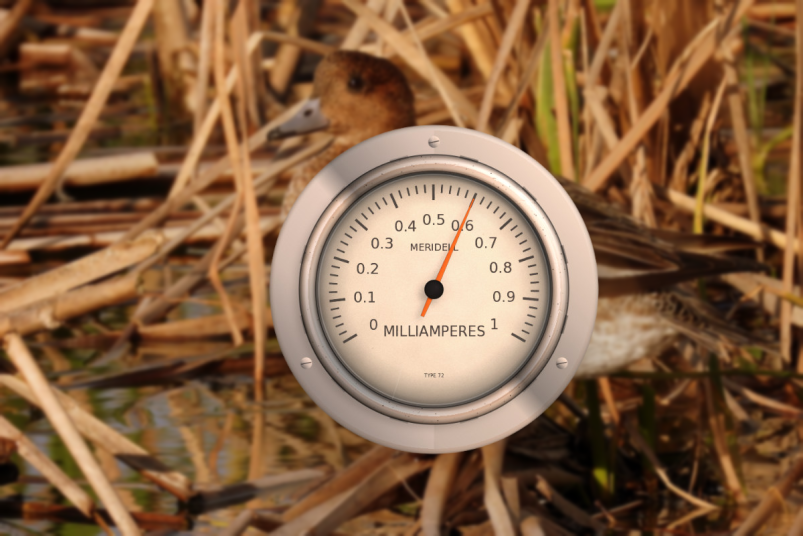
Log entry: mA 0.6
